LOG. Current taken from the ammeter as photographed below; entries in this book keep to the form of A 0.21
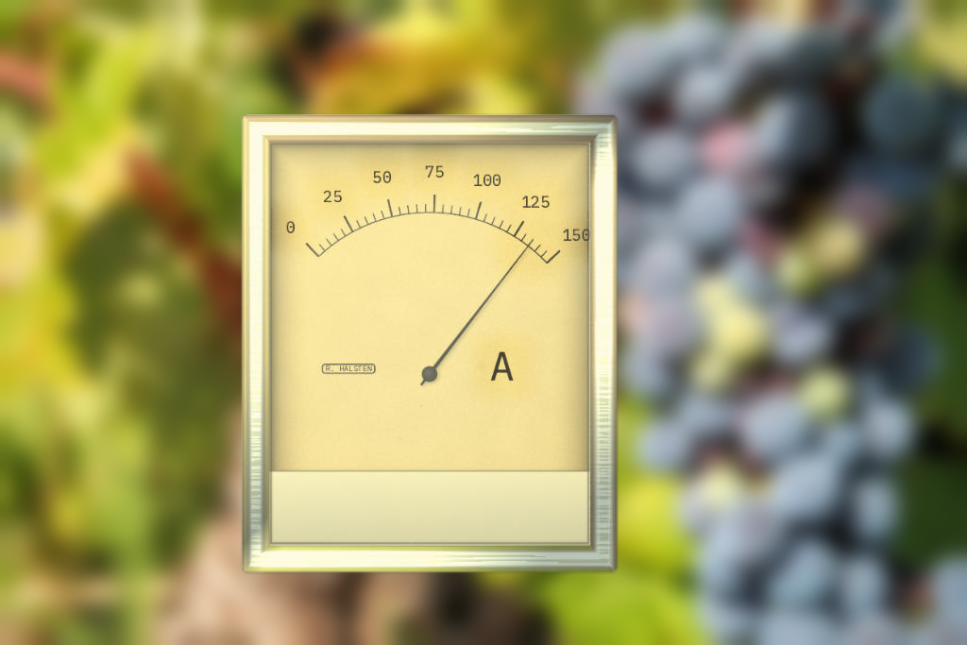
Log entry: A 135
